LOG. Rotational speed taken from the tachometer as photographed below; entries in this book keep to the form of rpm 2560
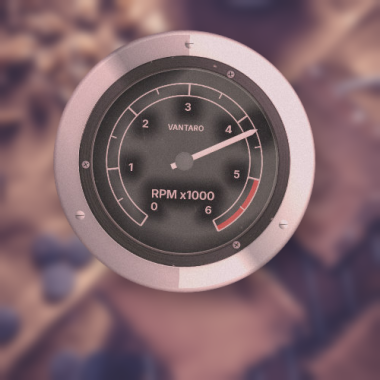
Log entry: rpm 4250
